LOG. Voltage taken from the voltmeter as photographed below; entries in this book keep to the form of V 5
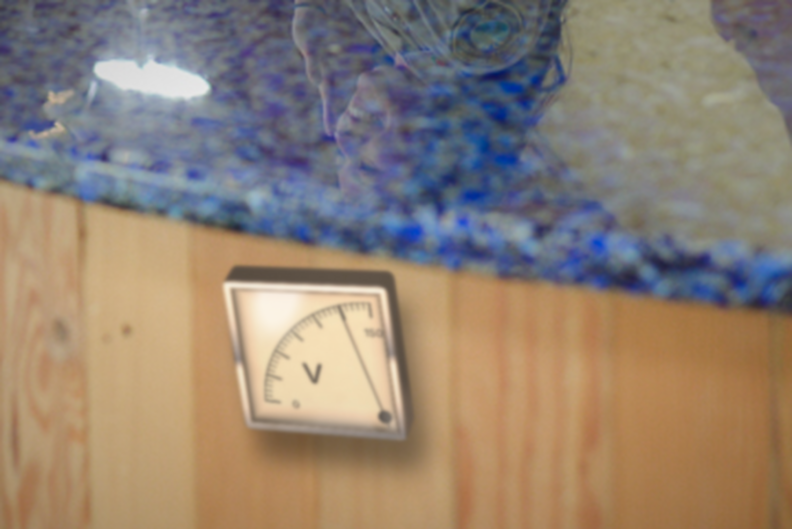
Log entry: V 125
